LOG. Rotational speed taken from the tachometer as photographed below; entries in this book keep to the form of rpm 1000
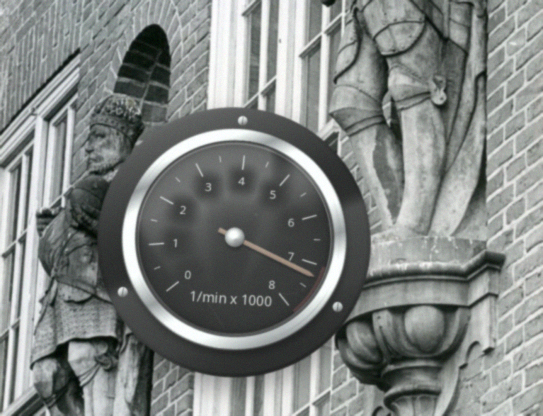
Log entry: rpm 7250
